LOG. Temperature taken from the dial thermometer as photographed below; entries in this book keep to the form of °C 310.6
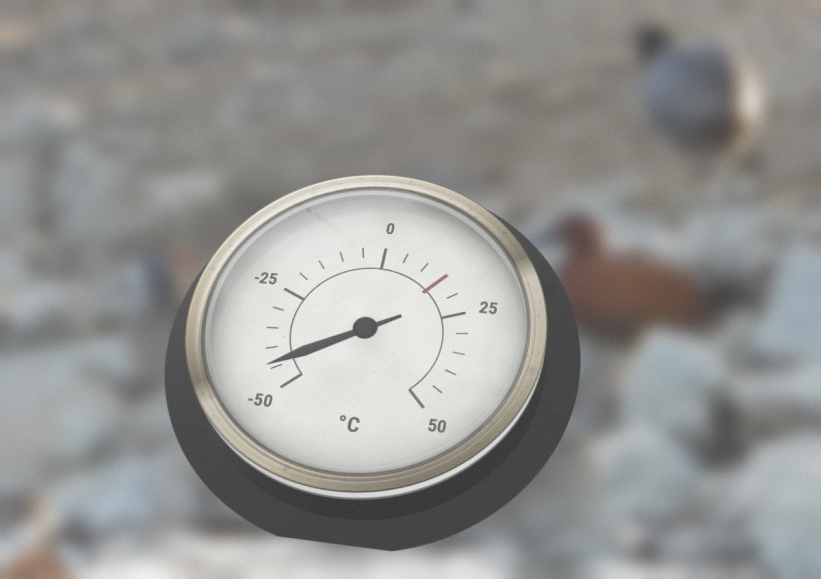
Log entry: °C -45
